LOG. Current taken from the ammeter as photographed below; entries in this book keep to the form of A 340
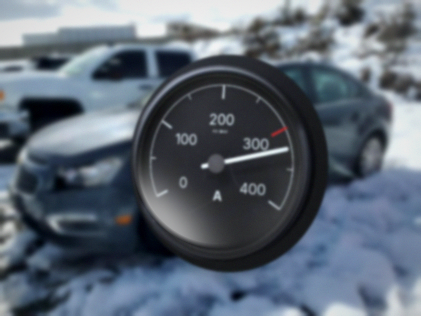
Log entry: A 325
